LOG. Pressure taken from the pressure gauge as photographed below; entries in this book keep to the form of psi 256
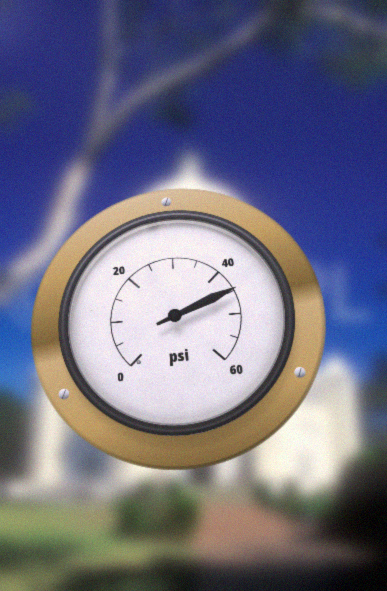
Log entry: psi 45
